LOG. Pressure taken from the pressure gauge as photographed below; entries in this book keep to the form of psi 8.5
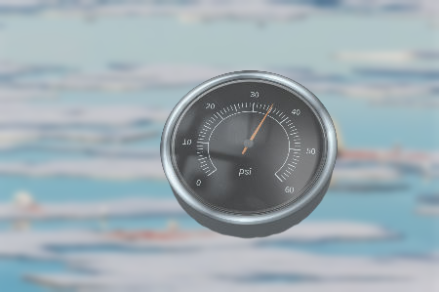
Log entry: psi 35
